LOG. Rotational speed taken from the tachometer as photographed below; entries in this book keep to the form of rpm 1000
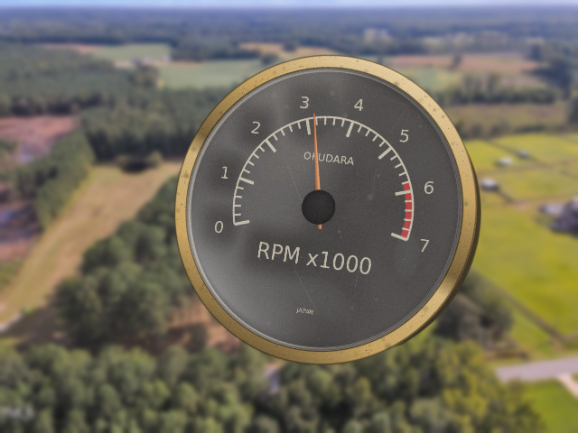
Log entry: rpm 3200
